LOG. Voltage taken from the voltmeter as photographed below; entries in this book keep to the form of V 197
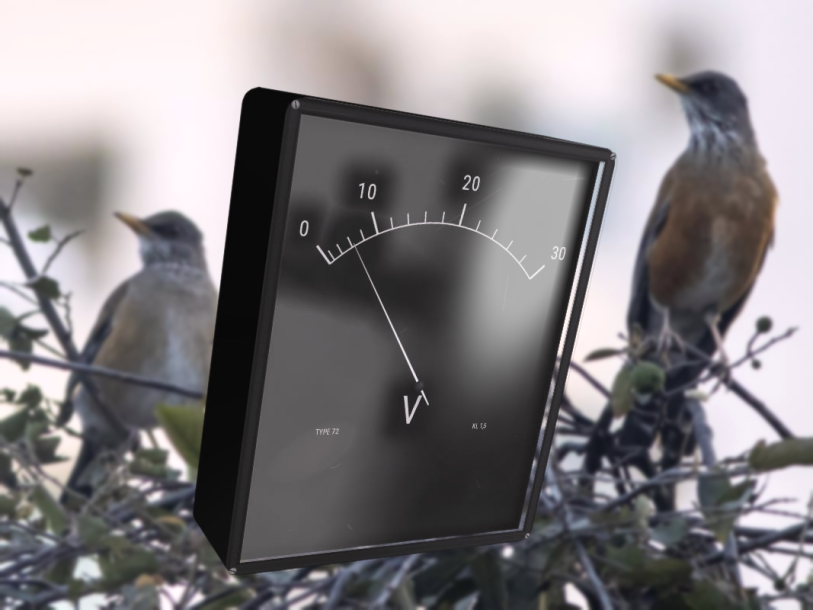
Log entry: V 6
